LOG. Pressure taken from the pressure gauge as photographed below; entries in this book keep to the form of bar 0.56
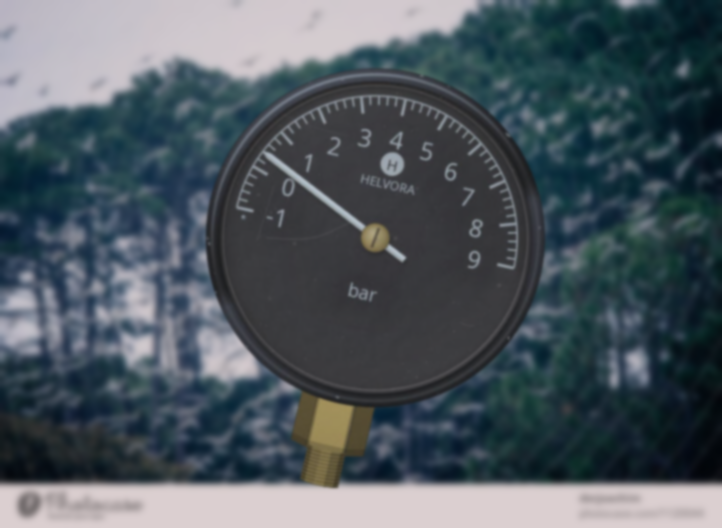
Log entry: bar 0.4
